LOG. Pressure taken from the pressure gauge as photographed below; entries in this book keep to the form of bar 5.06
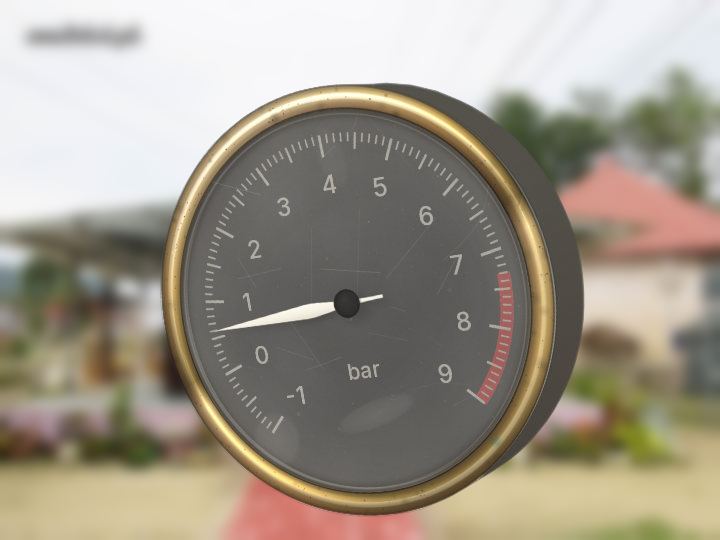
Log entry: bar 0.6
